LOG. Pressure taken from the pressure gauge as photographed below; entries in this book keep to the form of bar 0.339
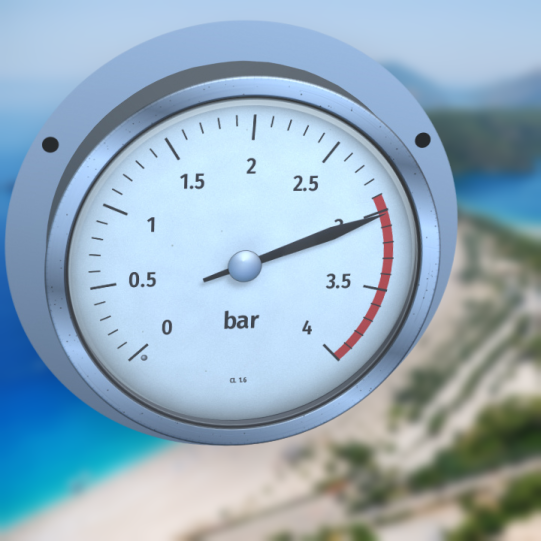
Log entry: bar 3
